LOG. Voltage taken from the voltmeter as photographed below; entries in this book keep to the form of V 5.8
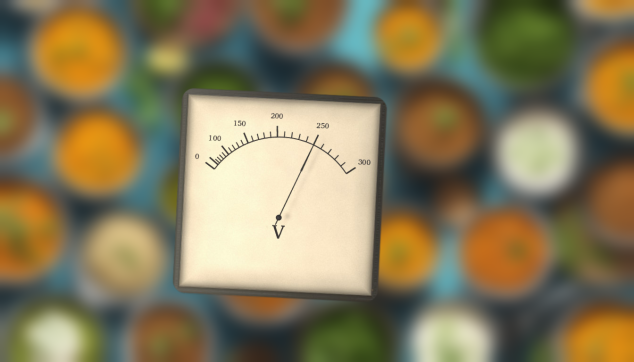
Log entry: V 250
